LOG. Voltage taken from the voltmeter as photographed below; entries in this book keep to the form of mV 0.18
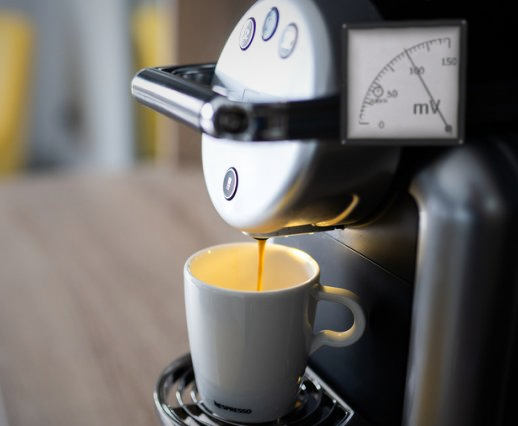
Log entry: mV 100
